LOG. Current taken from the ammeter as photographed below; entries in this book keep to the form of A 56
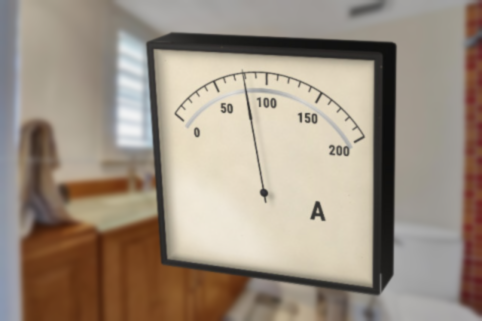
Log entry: A 80
